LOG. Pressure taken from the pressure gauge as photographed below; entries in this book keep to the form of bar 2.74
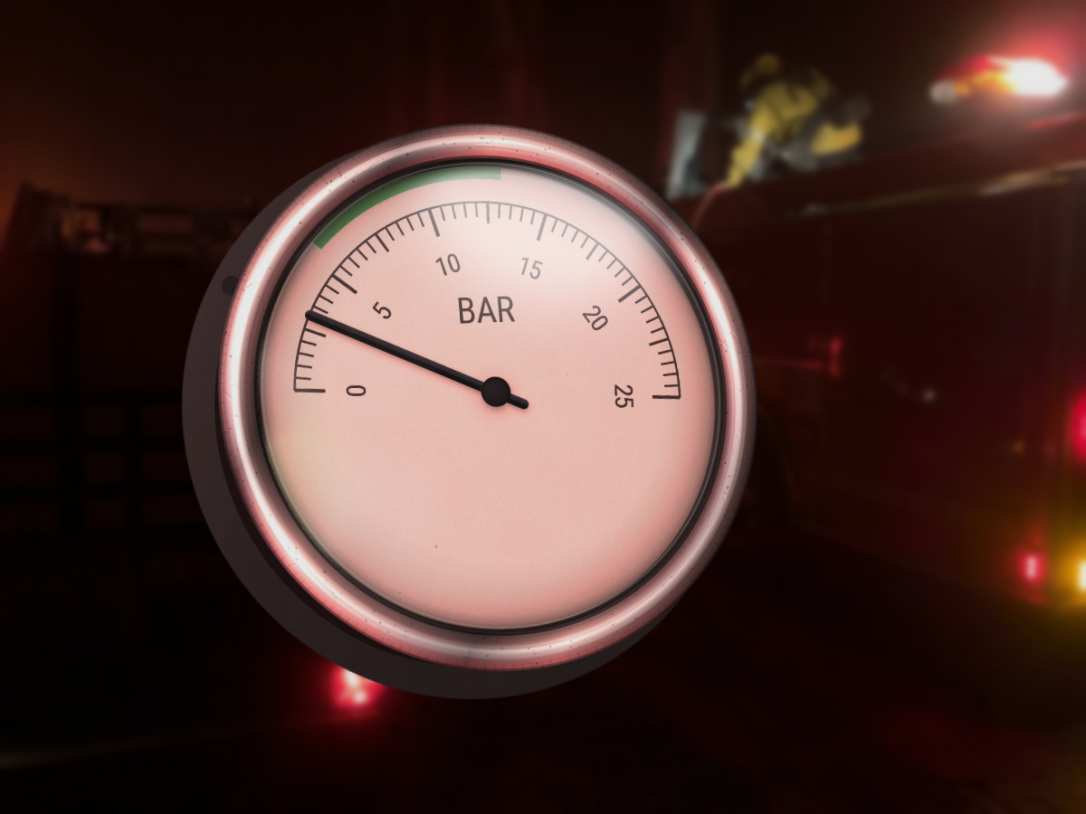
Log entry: bar 3
